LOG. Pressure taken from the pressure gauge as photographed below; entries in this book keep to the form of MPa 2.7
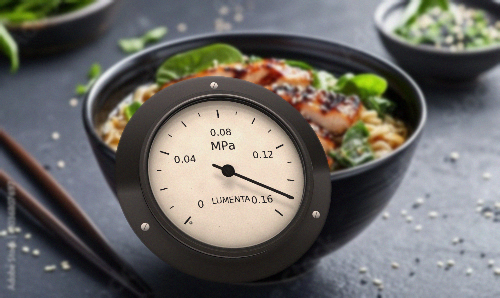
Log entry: MPa 0.15
